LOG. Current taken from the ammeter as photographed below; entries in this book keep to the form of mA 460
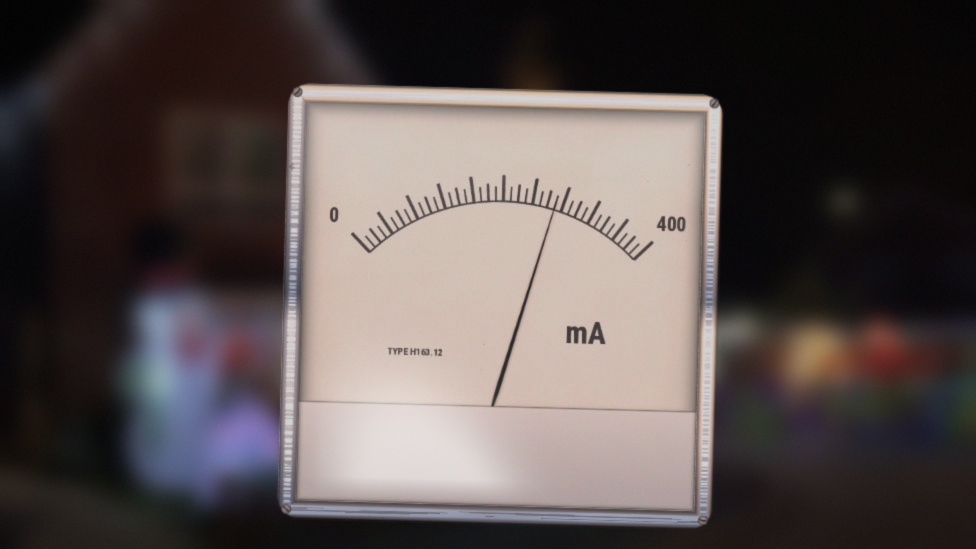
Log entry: mA 270
